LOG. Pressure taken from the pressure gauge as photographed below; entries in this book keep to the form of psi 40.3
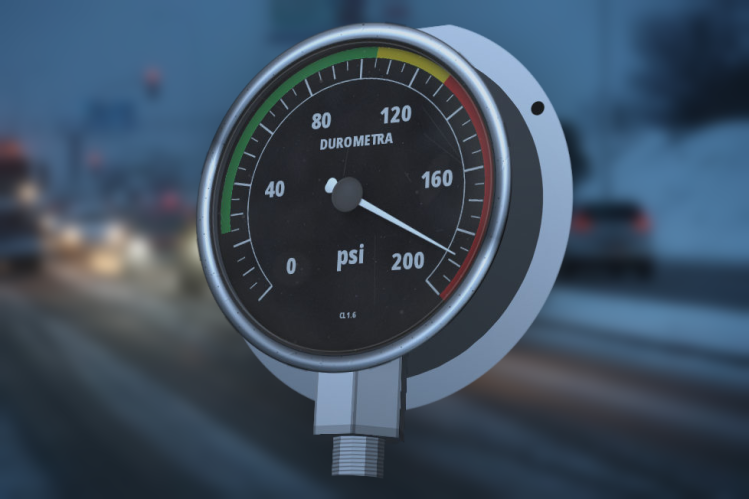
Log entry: psi 187.5
